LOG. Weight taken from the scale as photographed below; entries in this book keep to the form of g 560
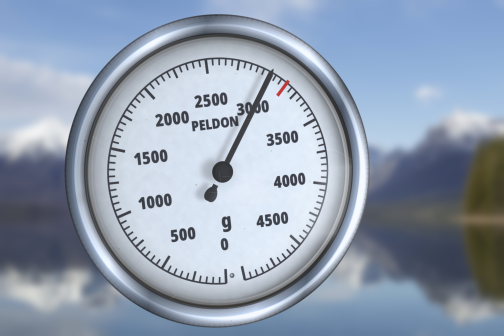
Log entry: g 3000
